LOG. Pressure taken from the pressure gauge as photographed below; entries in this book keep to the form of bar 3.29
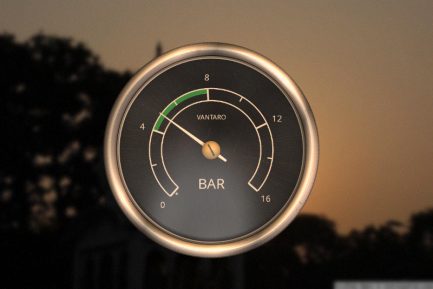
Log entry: bar 5
